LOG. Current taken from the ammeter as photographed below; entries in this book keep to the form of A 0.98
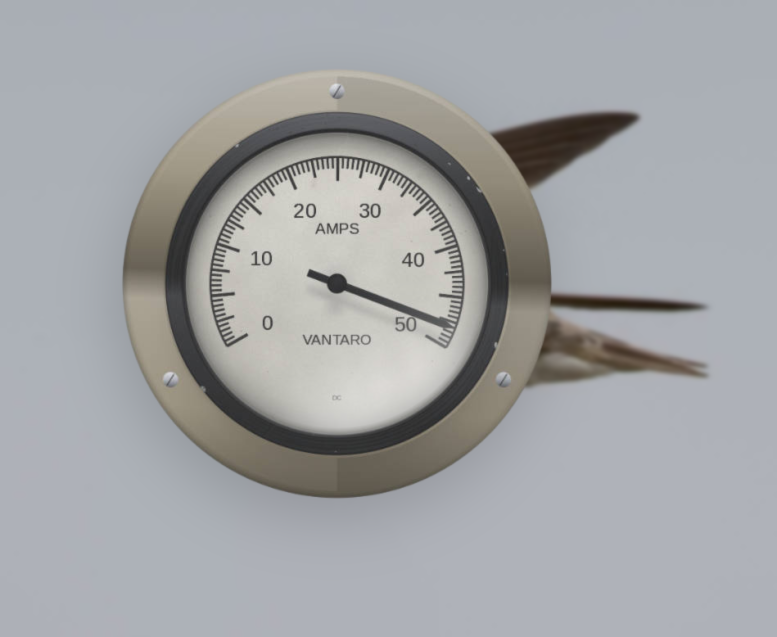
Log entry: A 48
